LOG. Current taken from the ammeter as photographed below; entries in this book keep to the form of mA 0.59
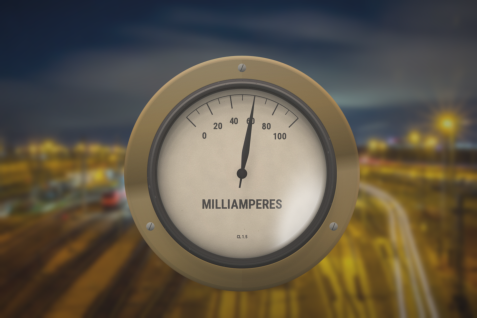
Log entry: mA 60
